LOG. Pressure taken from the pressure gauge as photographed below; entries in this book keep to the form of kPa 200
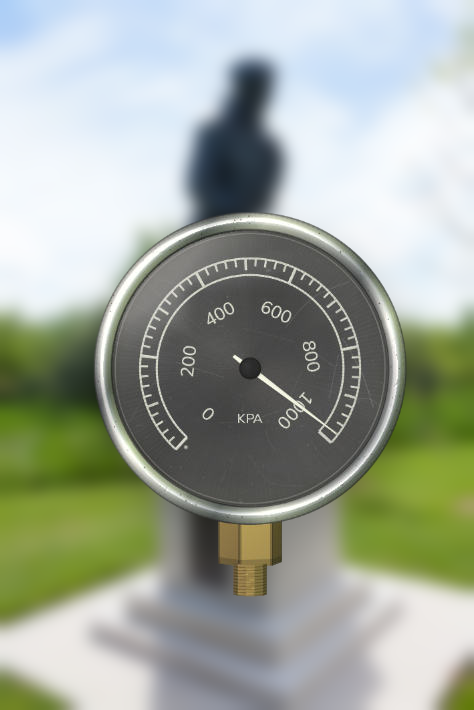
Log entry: kPa 980
